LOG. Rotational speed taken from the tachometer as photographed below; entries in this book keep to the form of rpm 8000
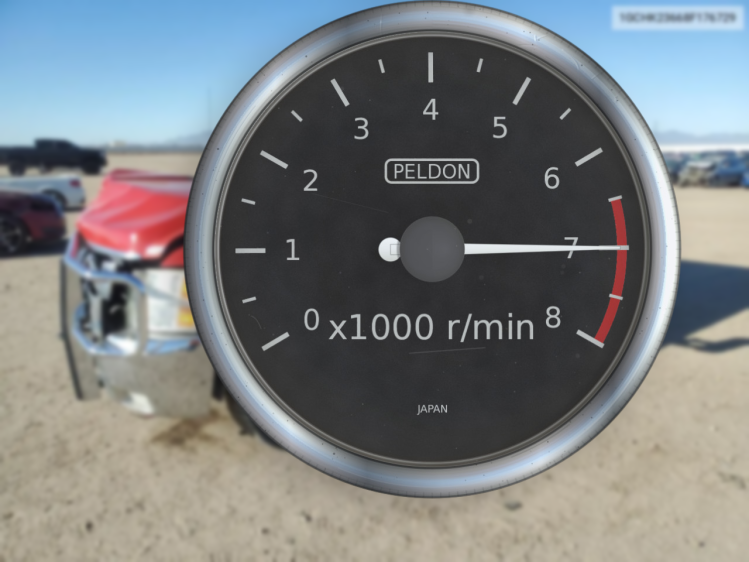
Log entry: rpm 7000
